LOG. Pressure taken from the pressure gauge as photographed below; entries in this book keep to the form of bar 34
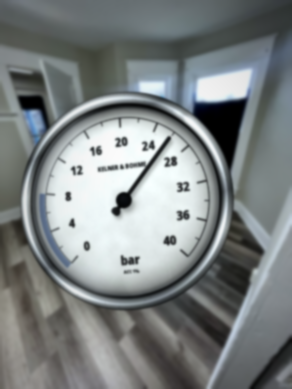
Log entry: bar 26
